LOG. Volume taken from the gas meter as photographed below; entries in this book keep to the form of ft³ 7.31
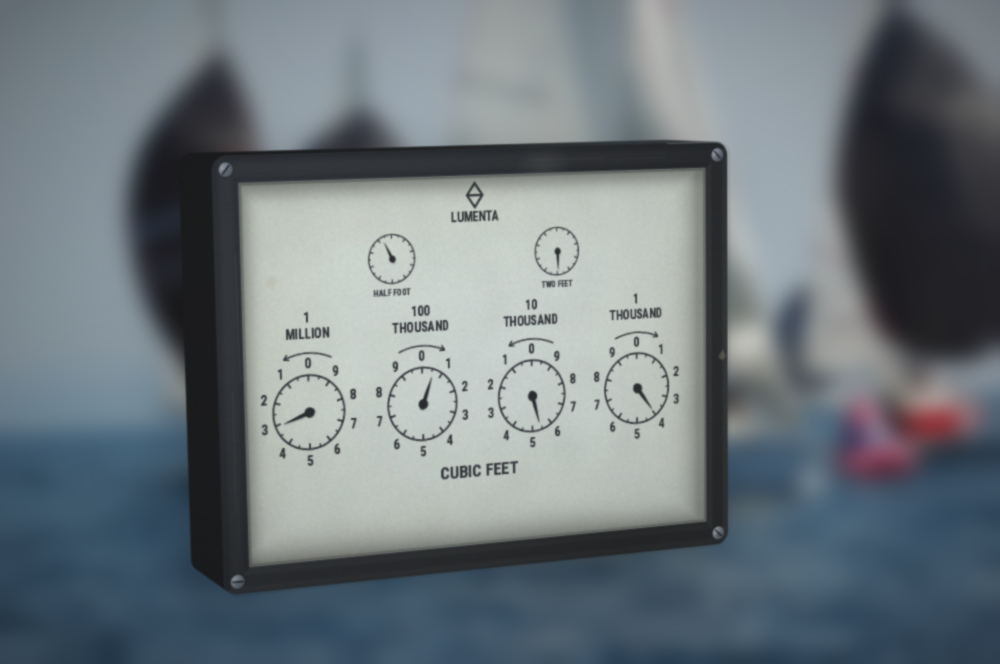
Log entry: ft³ 305400
